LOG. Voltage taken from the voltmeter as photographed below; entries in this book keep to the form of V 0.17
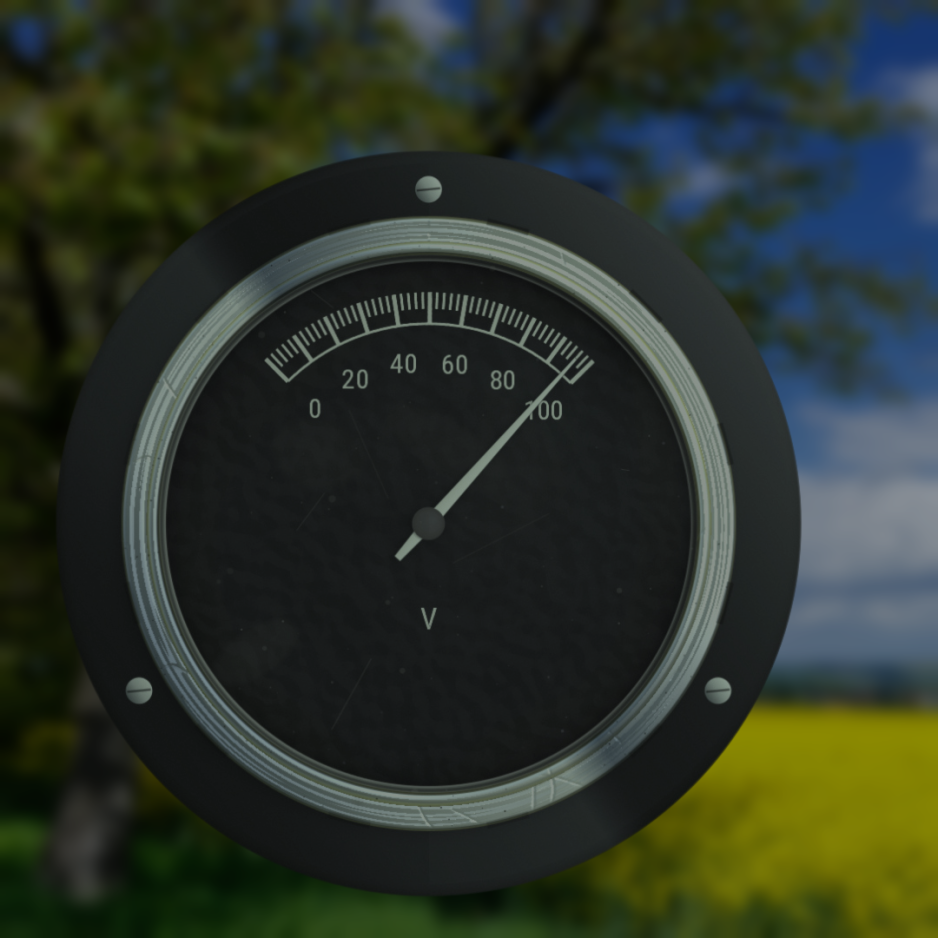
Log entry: V 96
